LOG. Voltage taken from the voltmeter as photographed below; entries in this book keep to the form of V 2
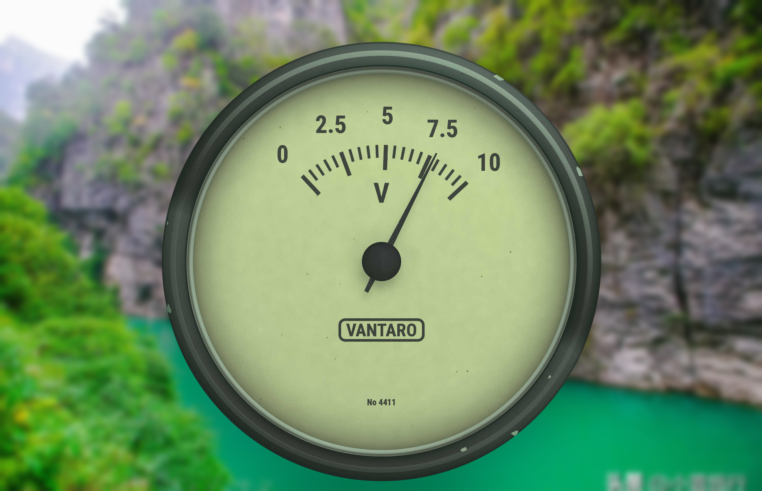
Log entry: V 7.75
